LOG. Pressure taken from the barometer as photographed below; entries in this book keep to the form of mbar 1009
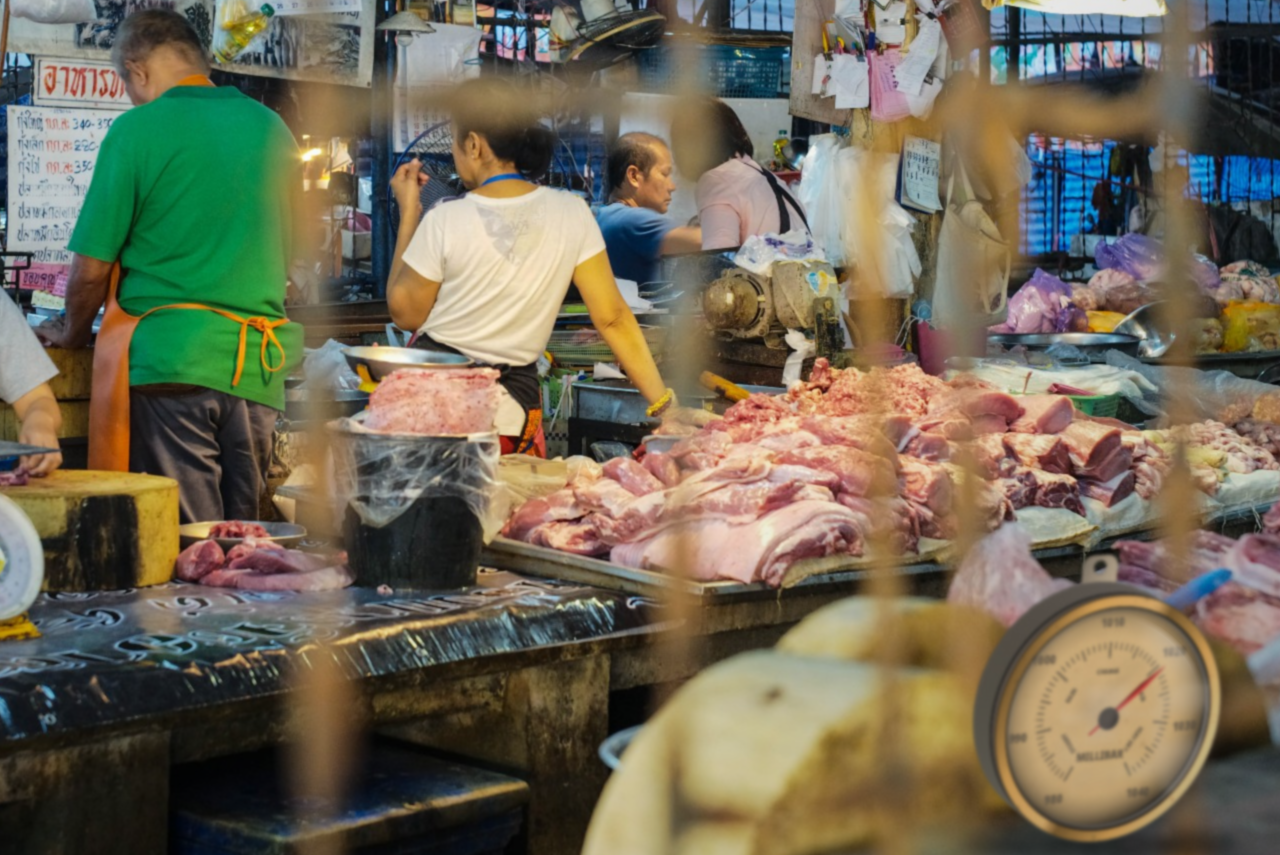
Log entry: mbar 1020
